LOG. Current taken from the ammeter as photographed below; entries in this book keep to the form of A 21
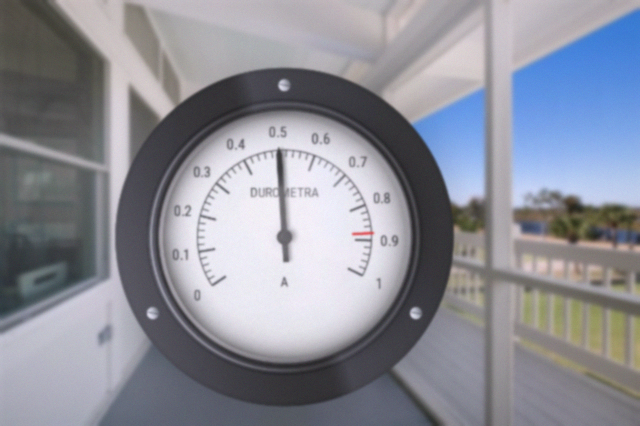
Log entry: A 0.5
